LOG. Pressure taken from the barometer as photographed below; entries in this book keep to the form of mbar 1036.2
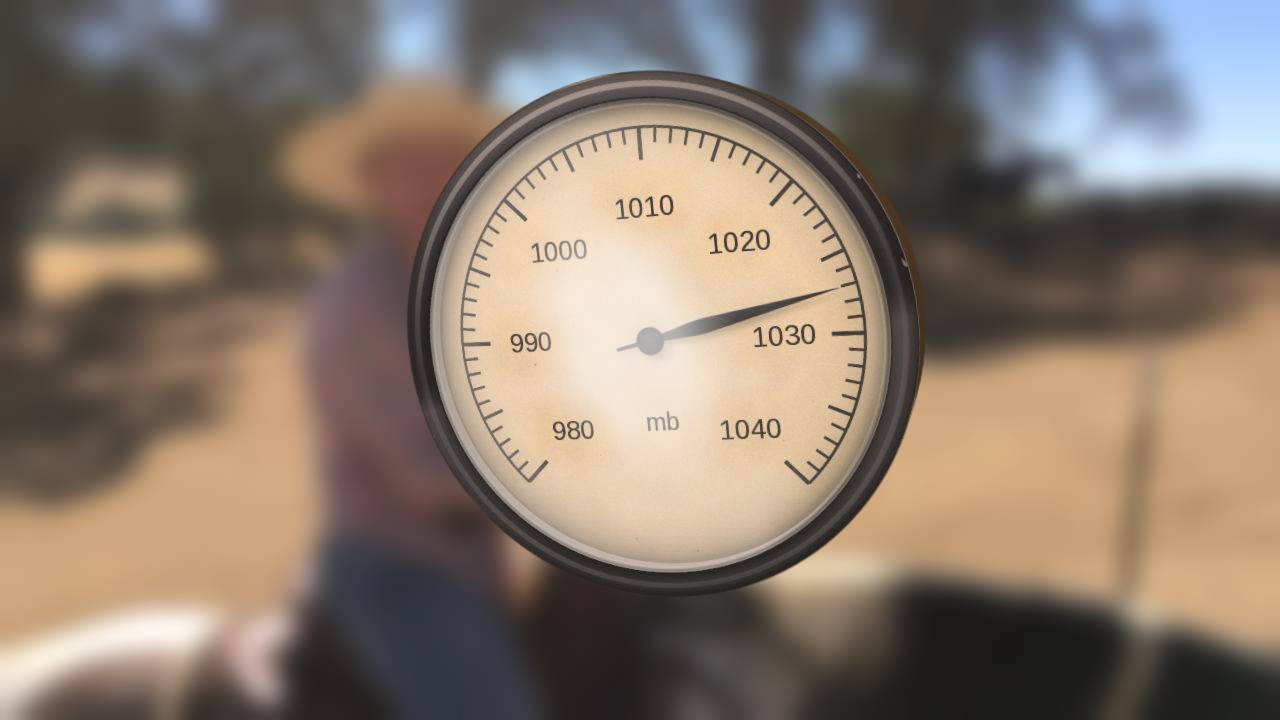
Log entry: mbar 1027
